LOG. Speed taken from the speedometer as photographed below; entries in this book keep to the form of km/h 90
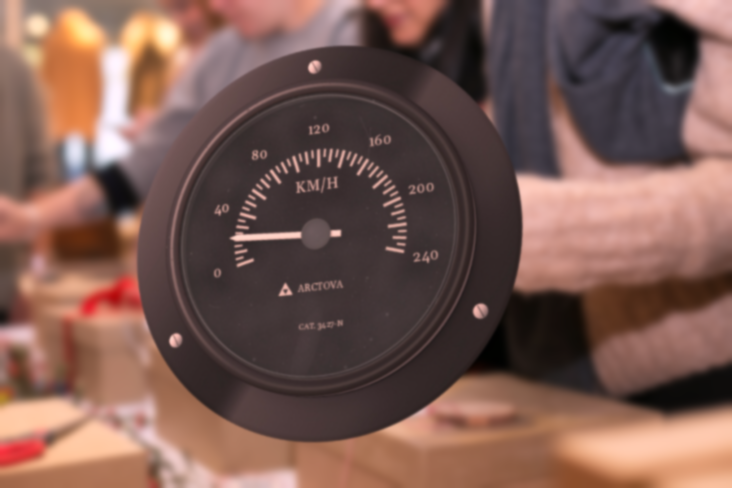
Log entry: km/h 20
